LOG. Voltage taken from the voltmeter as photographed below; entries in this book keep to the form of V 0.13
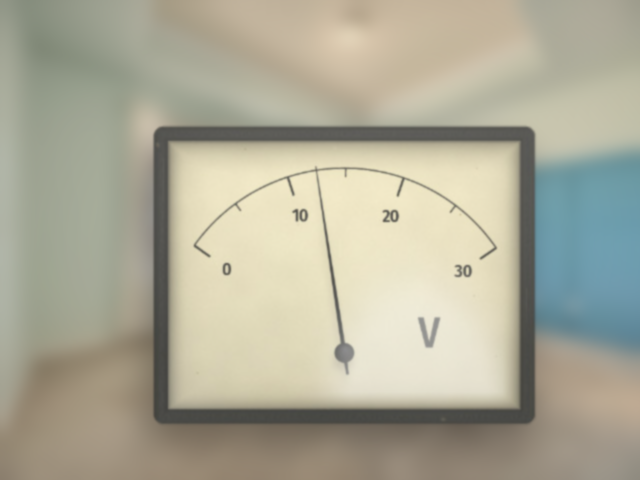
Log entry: V 12.5
